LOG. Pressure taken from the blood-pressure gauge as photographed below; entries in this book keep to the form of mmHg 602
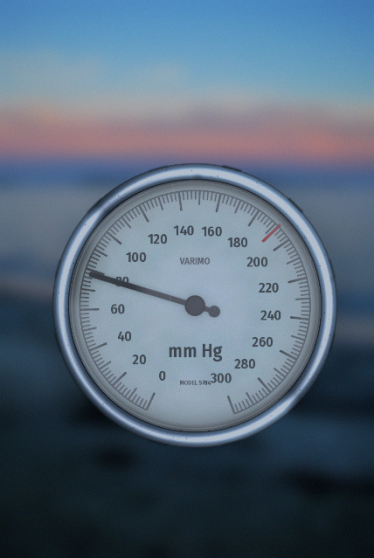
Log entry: mmHg 78
